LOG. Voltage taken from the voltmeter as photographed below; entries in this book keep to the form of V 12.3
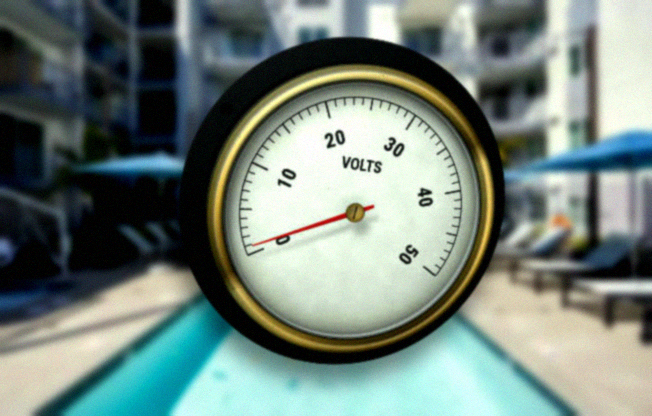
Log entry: V 1
